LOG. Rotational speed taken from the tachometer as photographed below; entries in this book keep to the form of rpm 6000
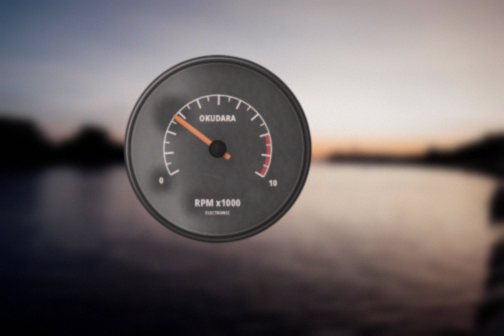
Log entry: rpm 2750
